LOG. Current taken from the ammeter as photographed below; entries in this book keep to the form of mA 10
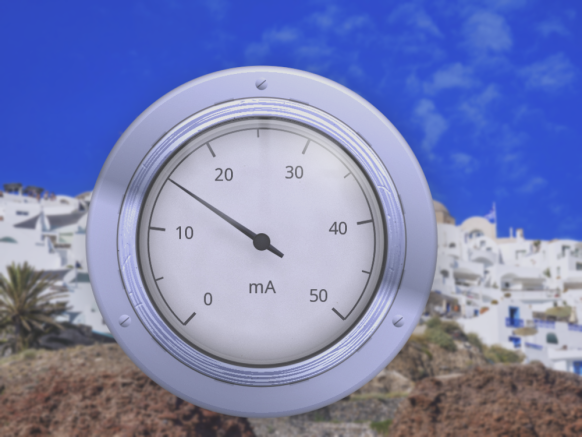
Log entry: mA 15
